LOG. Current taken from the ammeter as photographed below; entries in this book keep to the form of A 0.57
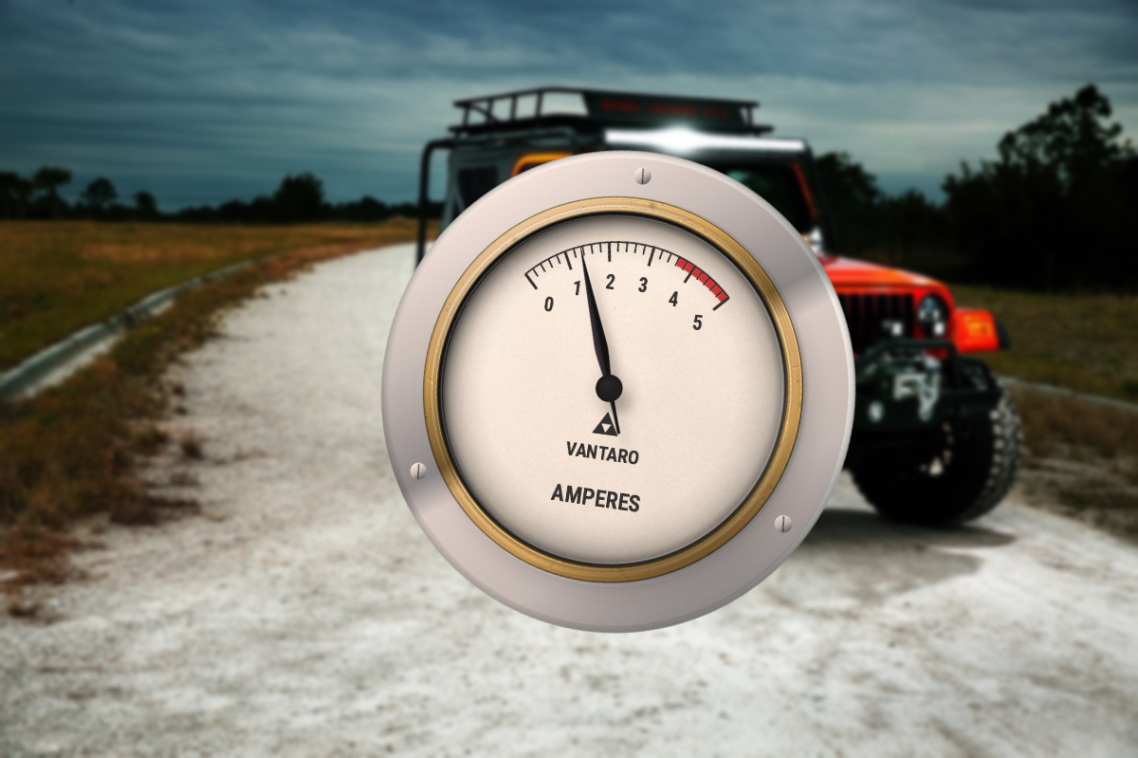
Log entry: A 1.4
